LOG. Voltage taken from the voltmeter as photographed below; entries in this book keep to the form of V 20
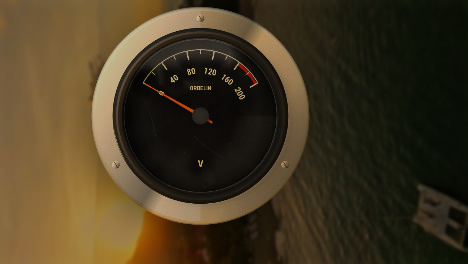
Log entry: V 0
